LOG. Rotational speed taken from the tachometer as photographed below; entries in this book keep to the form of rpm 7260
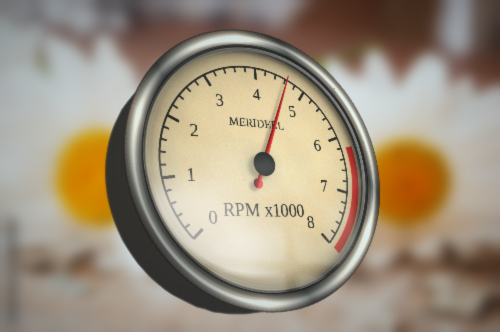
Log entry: rpm 4600
